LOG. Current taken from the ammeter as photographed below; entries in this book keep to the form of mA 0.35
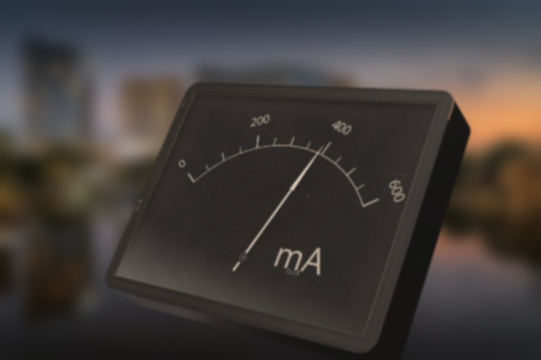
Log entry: mA 400
